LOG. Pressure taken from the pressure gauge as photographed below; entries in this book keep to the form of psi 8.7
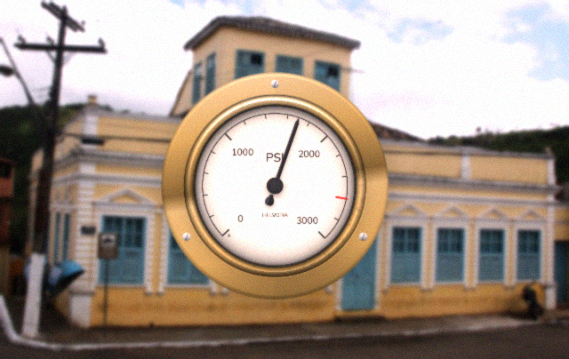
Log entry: psi 1700
